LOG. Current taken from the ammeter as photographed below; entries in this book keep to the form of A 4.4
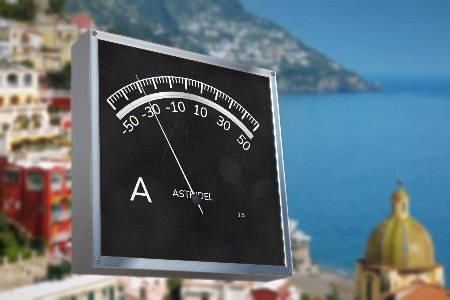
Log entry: A -30
